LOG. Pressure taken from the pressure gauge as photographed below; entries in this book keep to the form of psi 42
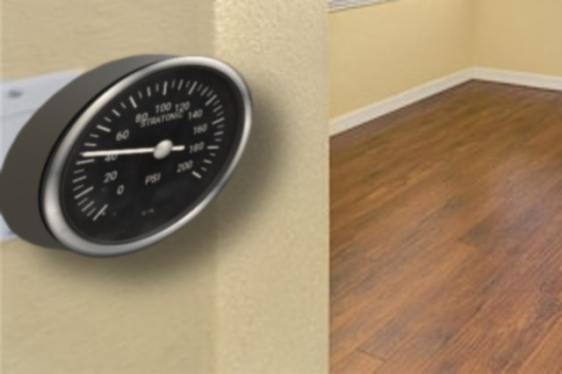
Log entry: psi 45
